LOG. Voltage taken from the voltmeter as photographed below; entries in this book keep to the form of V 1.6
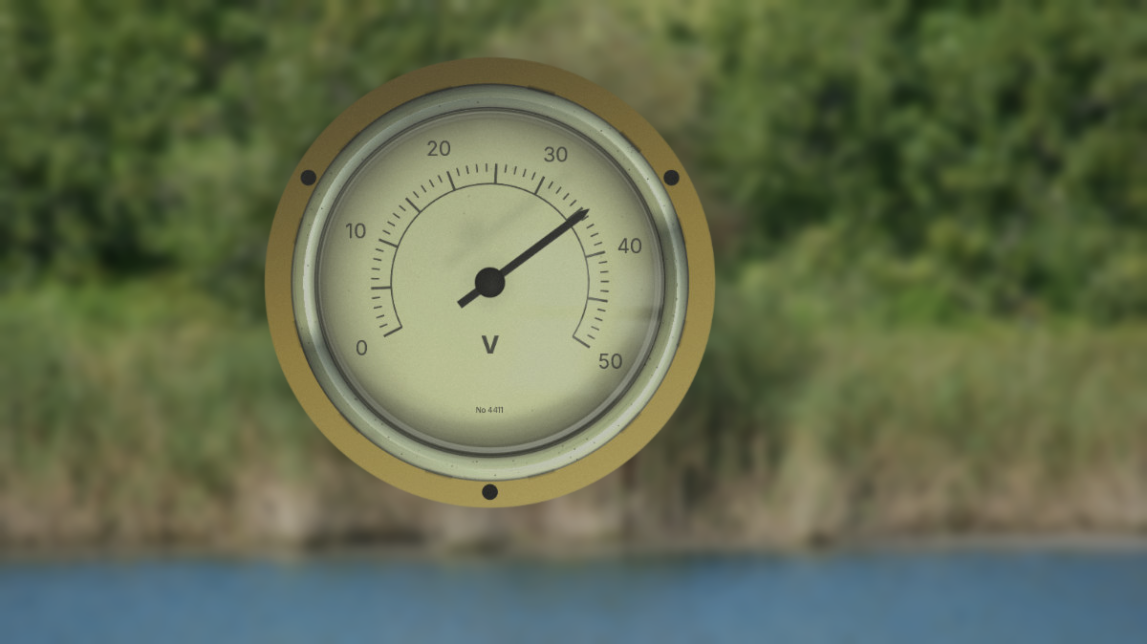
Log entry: V 35.5
